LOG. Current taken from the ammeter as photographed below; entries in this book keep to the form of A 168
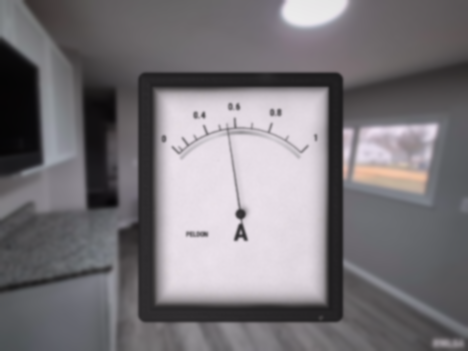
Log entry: A 0.55
